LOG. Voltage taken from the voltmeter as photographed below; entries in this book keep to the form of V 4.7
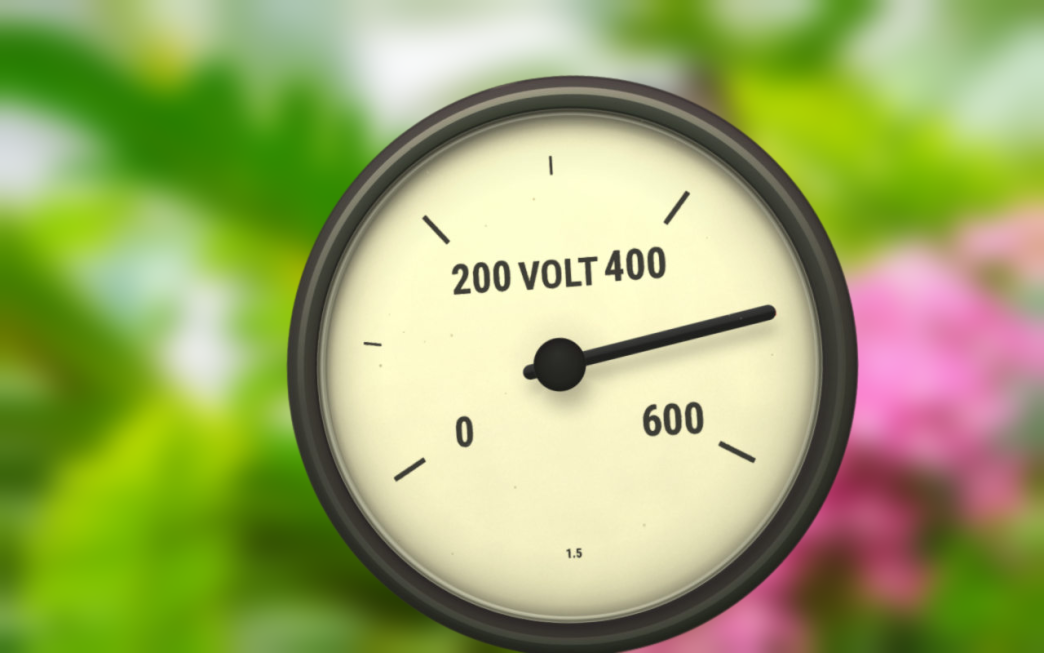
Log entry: V 500
